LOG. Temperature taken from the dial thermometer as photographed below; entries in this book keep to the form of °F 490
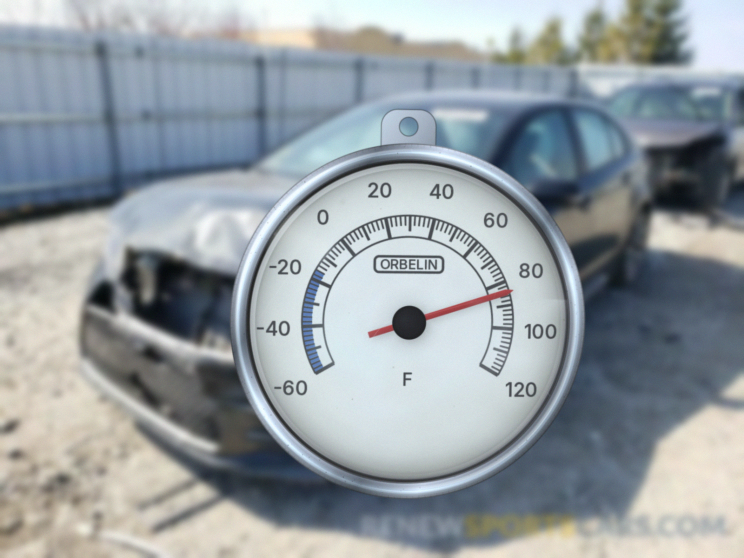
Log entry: °F 84
